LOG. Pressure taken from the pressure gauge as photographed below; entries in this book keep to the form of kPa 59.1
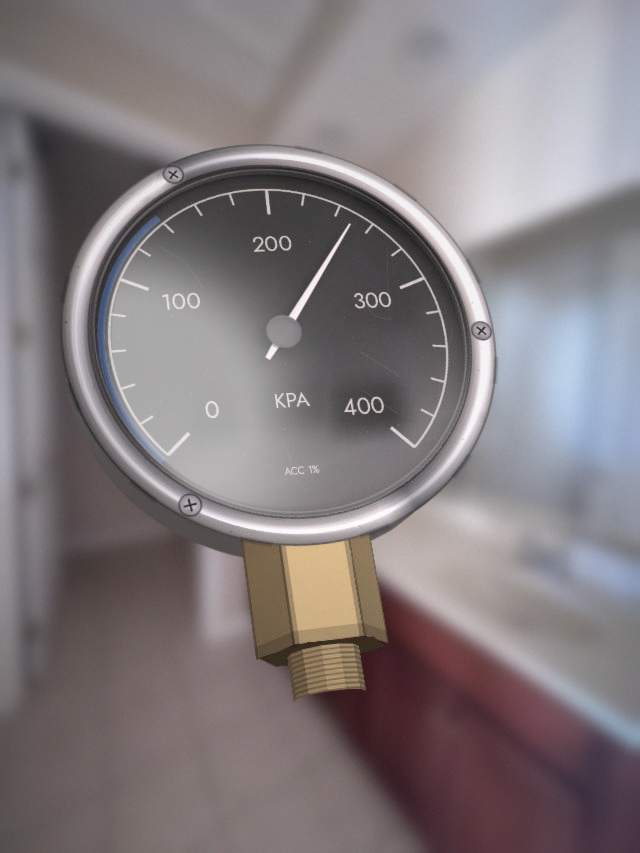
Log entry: kPa 250
